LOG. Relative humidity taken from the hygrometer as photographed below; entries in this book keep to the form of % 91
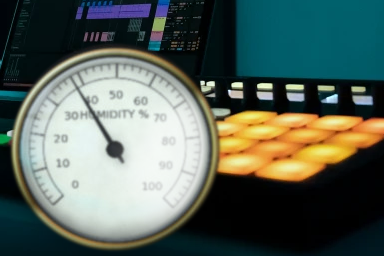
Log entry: % 38
